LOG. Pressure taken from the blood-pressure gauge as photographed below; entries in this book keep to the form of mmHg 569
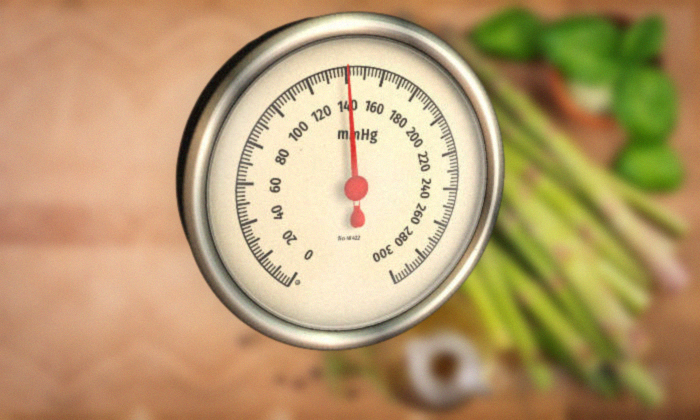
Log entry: mmHg 140
